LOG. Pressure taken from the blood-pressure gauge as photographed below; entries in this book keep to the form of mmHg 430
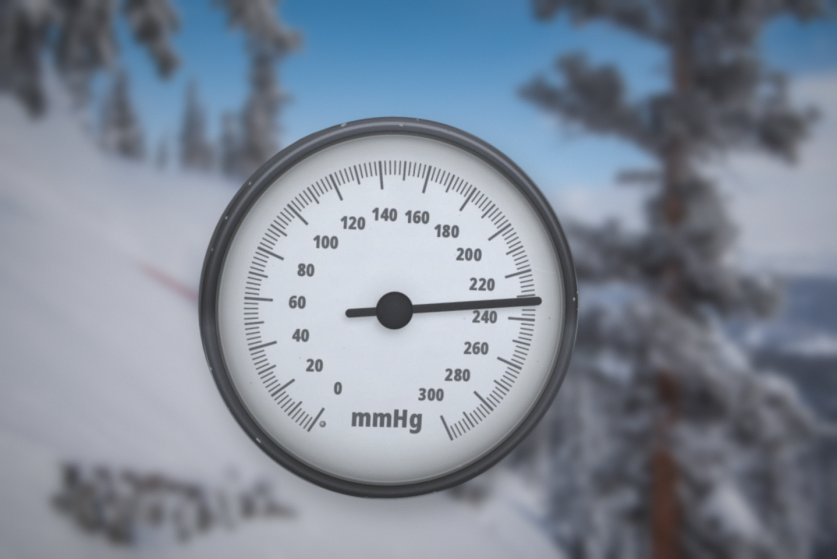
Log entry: mmHg 232
